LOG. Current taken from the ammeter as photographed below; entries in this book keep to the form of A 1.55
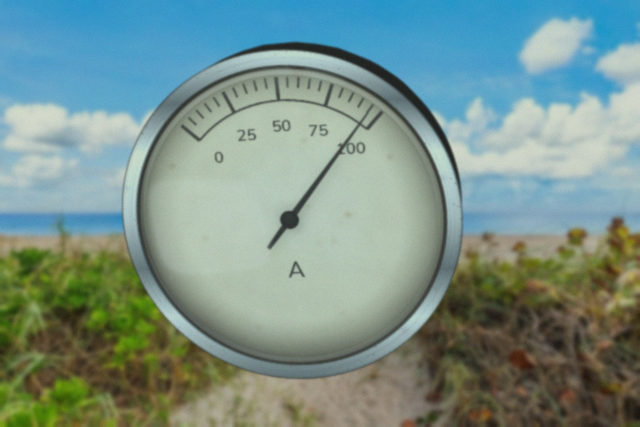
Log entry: A 95
